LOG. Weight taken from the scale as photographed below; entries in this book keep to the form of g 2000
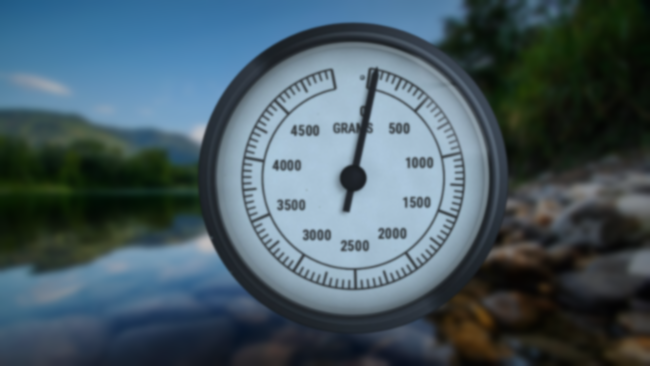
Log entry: g 50
